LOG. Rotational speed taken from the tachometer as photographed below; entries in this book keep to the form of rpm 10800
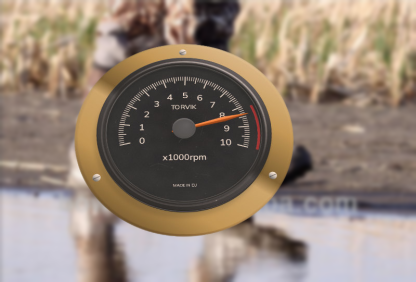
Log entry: rpm 8500
